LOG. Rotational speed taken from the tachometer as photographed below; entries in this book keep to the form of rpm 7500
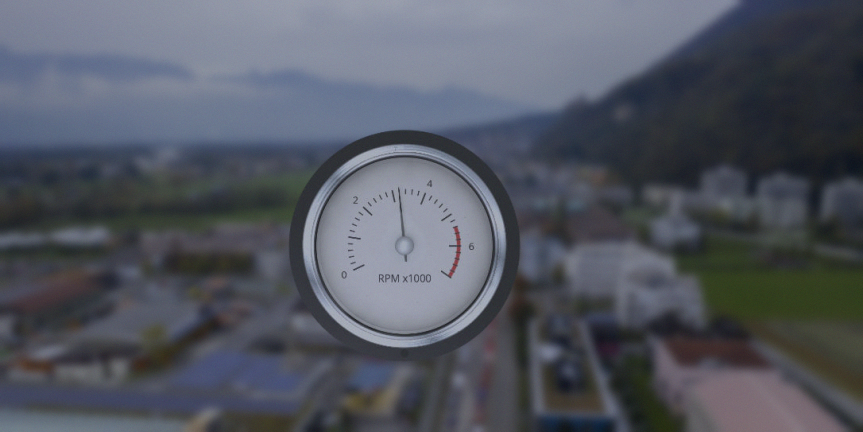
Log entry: rpm 3200
